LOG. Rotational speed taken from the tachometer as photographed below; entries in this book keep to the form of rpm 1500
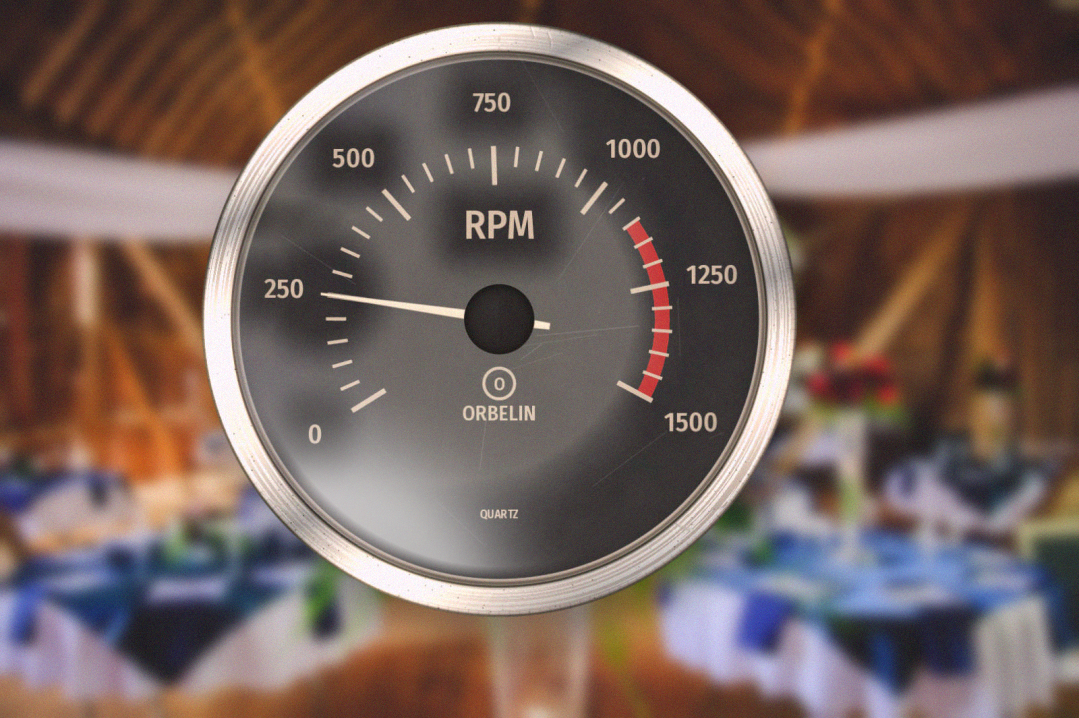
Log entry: rpm 250
